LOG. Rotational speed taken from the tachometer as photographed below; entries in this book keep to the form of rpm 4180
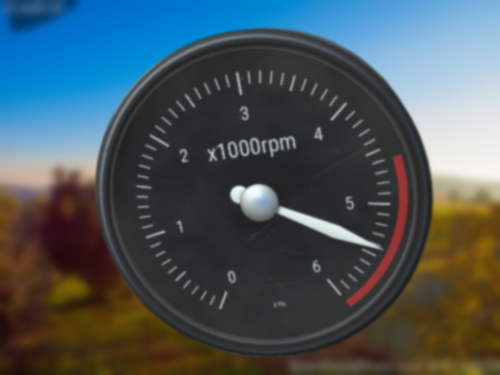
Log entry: rpm 5400
